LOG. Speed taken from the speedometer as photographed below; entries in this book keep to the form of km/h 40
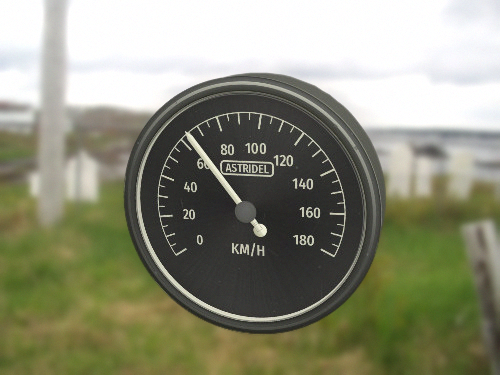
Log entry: km/h 65
